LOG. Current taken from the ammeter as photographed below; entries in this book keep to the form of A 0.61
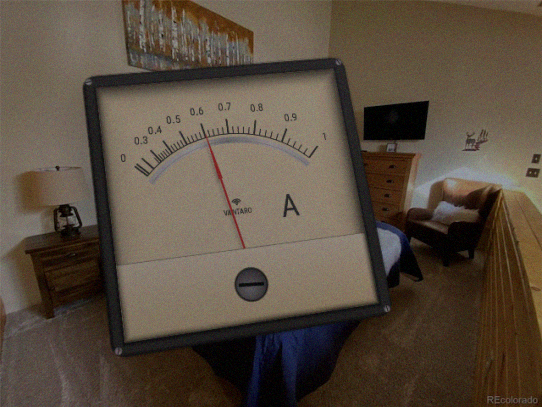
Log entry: A 0.6
